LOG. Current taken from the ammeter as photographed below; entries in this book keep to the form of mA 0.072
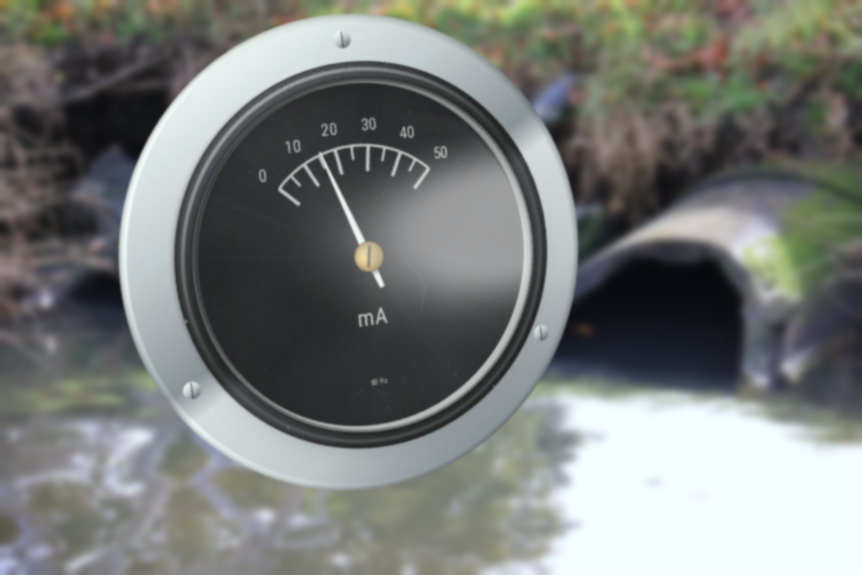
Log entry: mA 15
